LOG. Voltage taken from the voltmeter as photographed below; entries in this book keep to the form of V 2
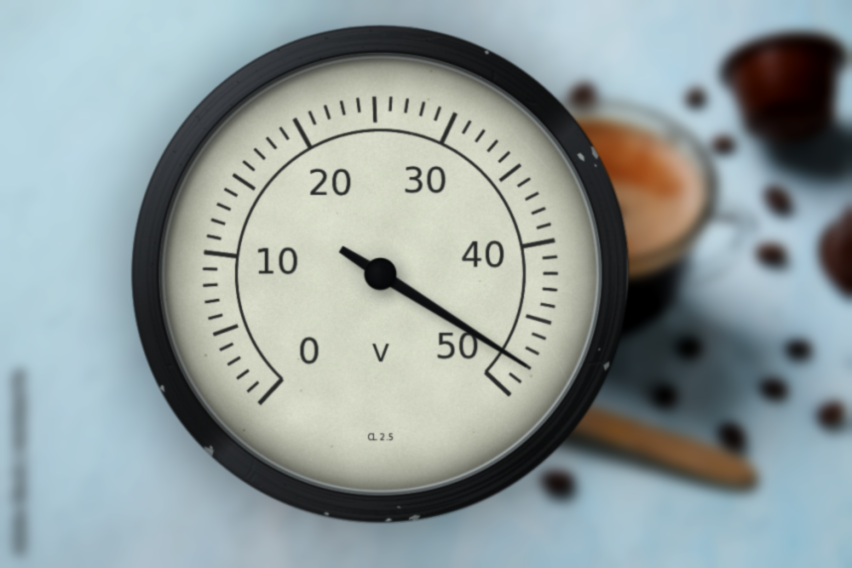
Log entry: V 48
